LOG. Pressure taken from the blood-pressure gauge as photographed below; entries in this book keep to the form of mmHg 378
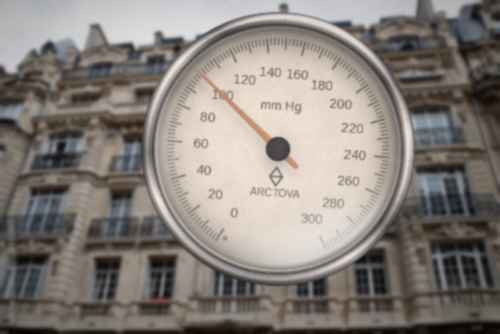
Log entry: mmHg 100
